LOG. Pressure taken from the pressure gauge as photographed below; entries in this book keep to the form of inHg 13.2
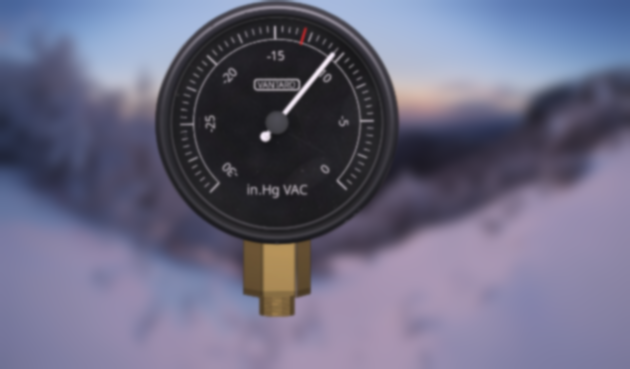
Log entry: inHg -10.5
